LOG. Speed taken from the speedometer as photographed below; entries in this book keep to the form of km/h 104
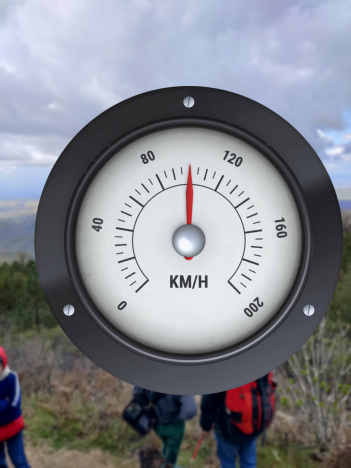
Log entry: km/h 100
